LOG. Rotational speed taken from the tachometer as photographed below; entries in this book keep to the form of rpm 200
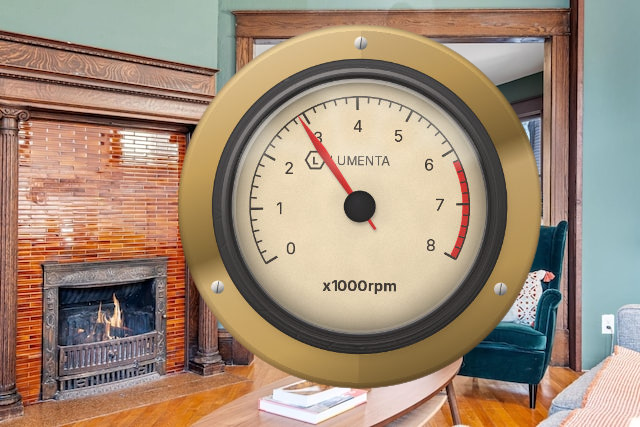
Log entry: rpm 2900
